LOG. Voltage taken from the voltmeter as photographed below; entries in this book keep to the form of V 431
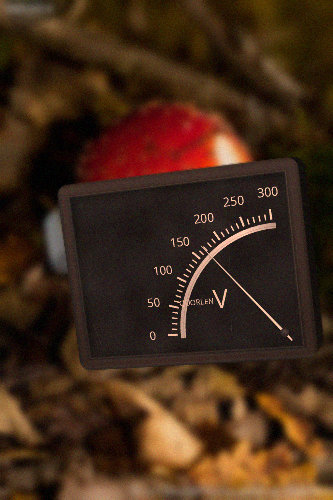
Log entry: V 170
